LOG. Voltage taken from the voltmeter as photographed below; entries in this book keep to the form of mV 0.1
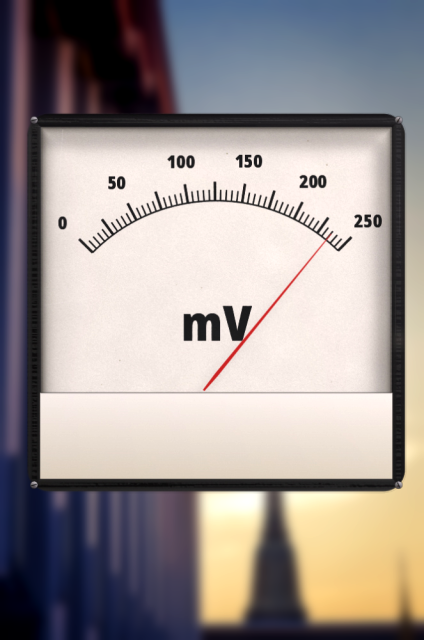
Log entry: mV 235
